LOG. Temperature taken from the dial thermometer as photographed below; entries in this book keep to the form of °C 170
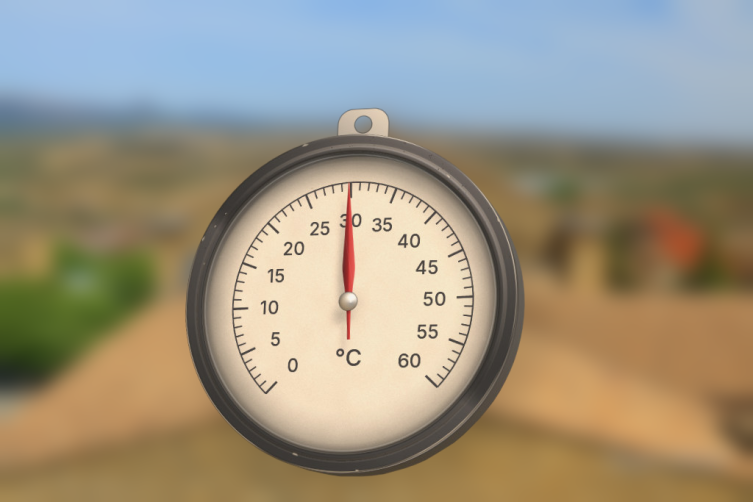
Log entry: °C 30
